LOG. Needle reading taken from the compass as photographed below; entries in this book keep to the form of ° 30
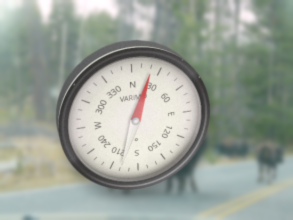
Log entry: ° 20
